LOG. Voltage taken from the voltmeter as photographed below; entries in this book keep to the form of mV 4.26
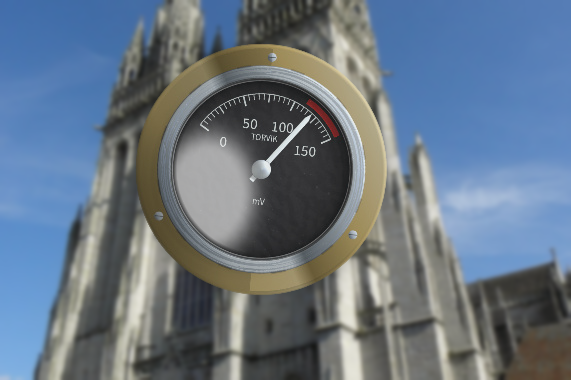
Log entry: mV 120
